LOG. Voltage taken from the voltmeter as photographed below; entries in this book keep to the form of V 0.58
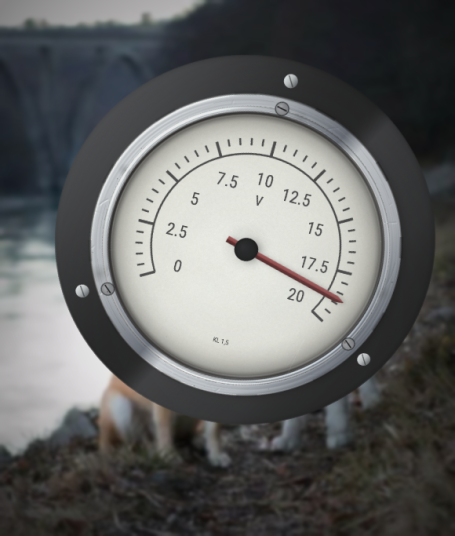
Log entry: V 18.75
